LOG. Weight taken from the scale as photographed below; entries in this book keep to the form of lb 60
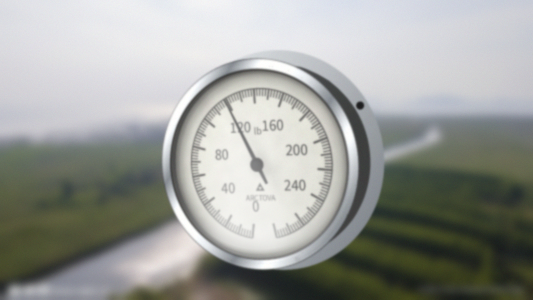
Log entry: lb 120
